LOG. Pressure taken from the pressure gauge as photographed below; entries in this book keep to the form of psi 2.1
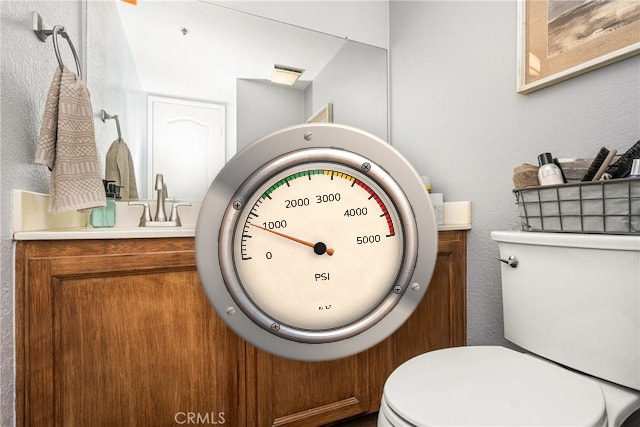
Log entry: psi 800
